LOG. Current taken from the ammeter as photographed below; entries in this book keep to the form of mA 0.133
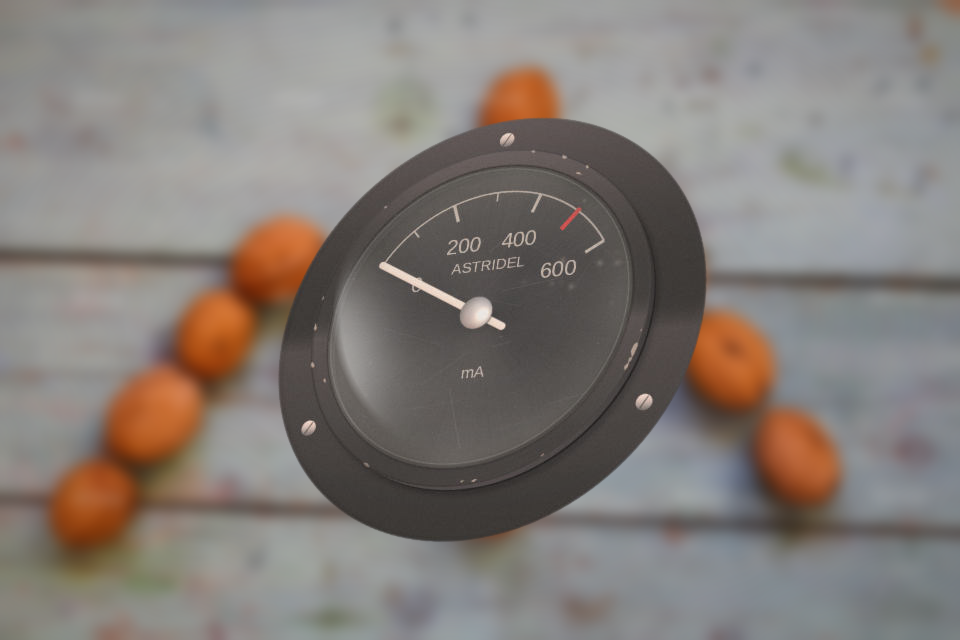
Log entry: mA 0
